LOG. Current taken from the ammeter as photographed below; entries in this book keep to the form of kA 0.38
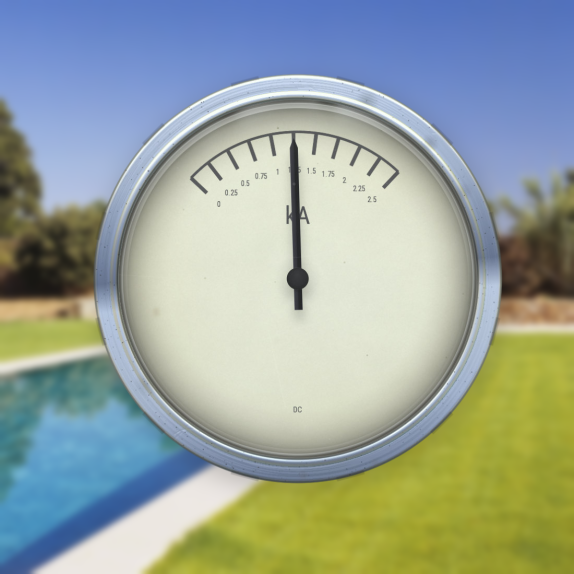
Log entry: kA 1.25
